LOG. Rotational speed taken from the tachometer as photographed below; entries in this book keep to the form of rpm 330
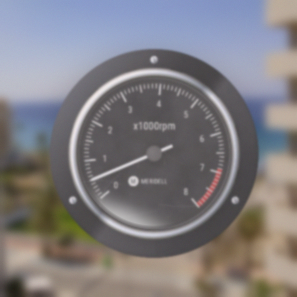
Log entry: rpm 500
